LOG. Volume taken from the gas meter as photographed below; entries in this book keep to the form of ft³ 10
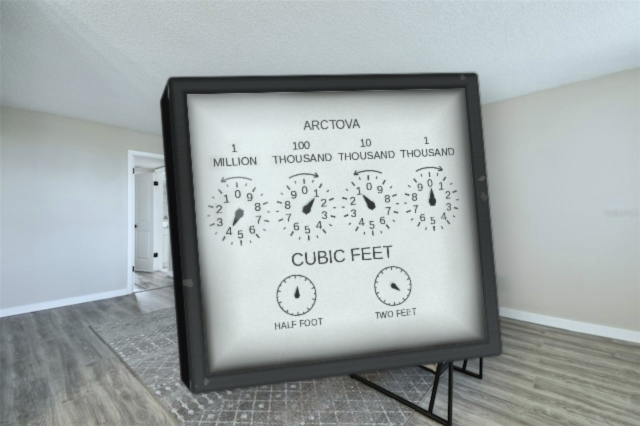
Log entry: ft³ 411000
